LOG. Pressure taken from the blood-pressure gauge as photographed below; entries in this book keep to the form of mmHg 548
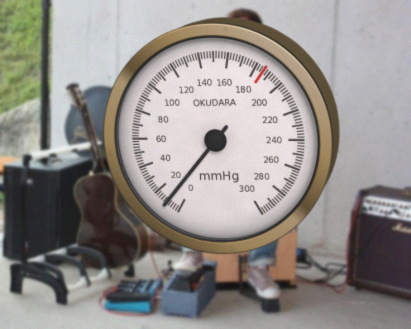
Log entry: mmHg 10
